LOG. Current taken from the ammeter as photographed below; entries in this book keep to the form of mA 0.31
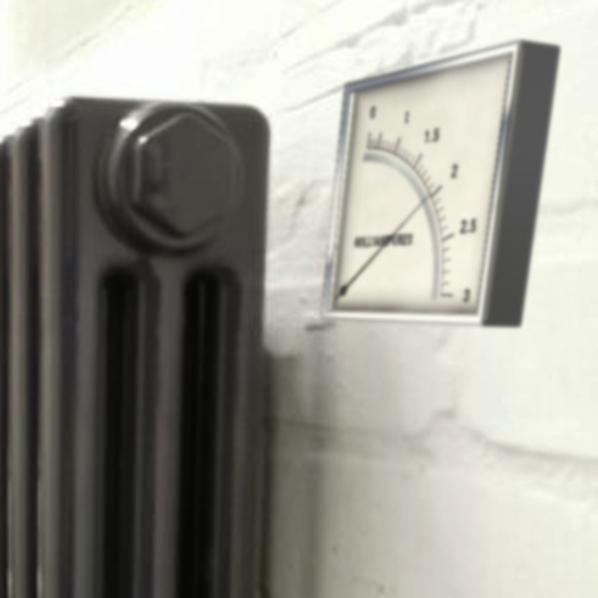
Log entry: mA 2
